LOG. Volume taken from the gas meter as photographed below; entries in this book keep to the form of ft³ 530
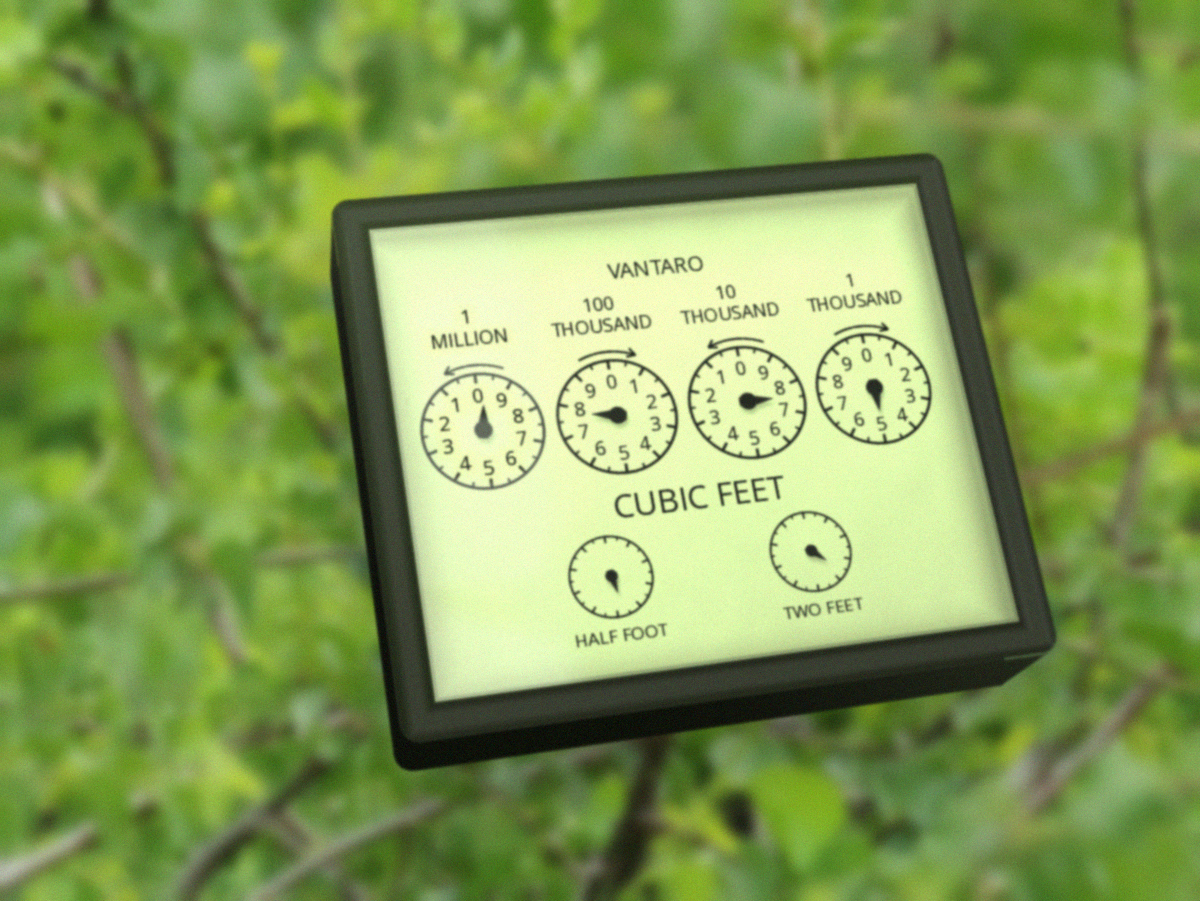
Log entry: ft³ 977500
